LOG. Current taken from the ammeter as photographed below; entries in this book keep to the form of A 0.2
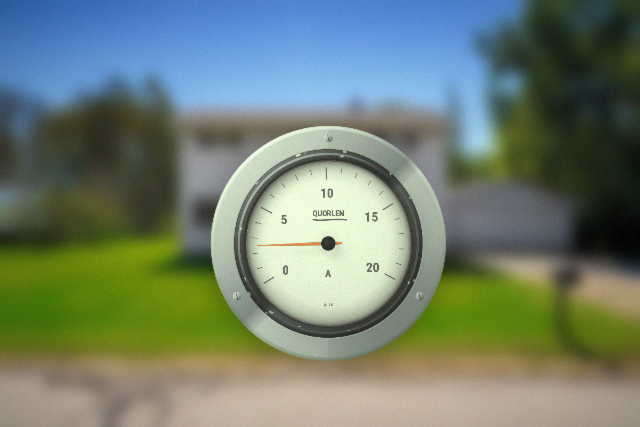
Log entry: A 2.5
